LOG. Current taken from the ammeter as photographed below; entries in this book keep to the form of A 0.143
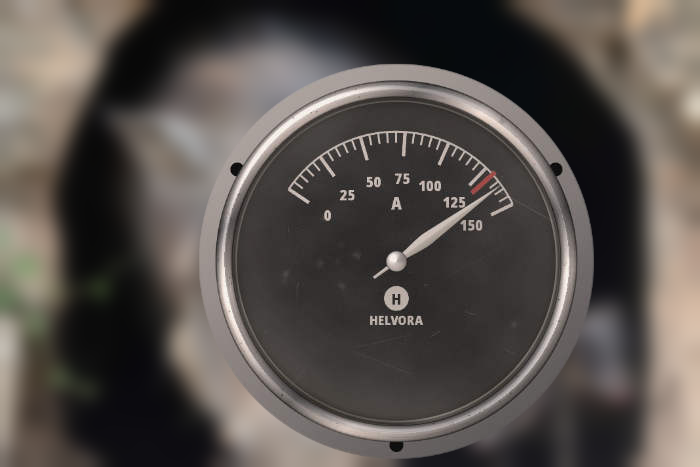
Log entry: A 137.5
